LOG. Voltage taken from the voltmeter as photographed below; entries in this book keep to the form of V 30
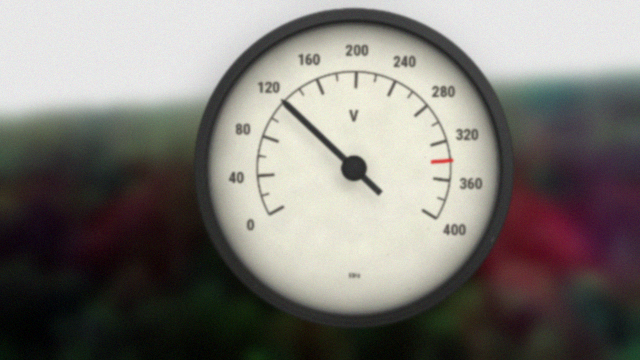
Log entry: V 120
